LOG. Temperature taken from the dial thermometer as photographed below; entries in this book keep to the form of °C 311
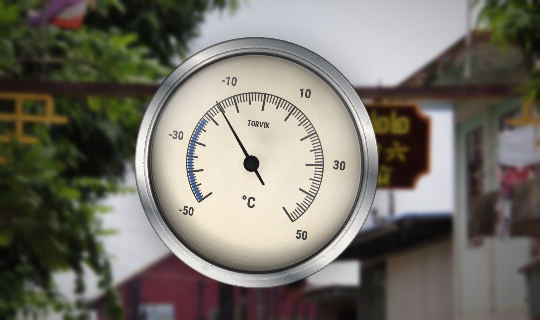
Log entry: °C -15
